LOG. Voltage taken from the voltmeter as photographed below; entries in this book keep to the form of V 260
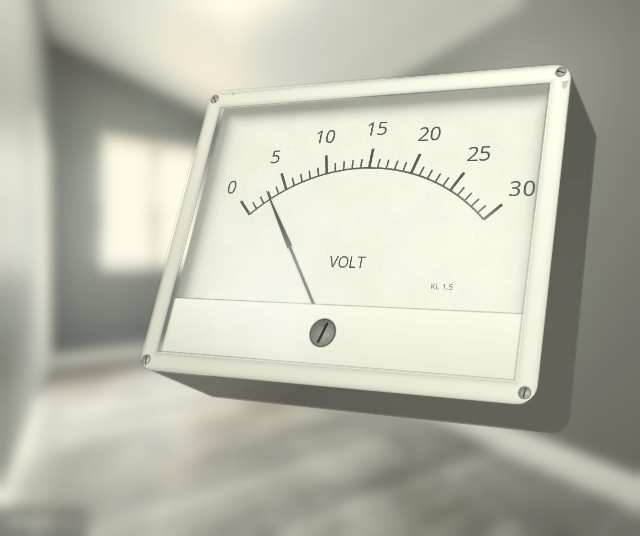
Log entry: V 3
